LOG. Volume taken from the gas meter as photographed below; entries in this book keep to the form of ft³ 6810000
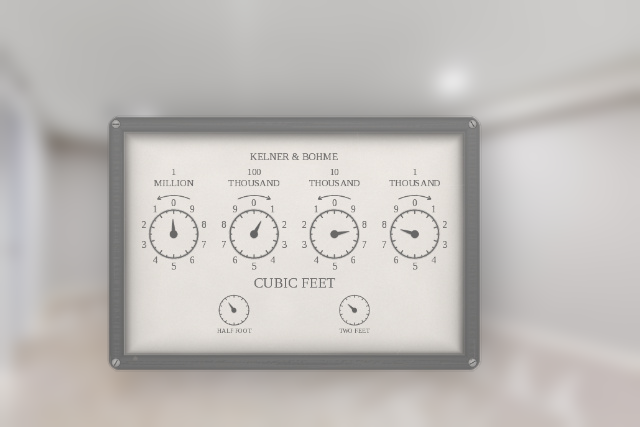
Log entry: ft³ 7800
